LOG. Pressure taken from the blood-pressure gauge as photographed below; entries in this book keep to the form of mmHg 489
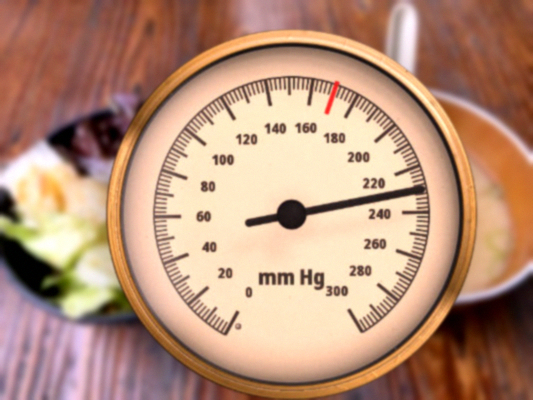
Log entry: mmHg 230
